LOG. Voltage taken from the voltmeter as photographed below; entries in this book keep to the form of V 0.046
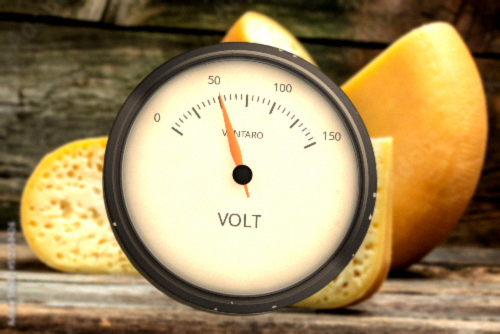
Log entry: V 50
